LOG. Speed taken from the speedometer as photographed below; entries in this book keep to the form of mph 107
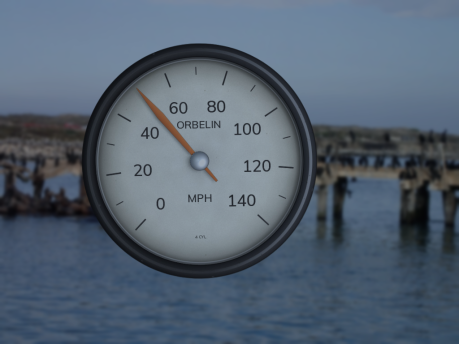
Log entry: mph 50
